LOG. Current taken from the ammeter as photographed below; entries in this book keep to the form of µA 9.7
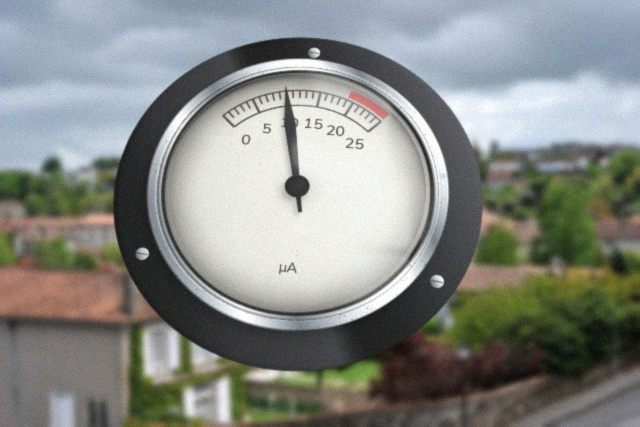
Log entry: µA 10
